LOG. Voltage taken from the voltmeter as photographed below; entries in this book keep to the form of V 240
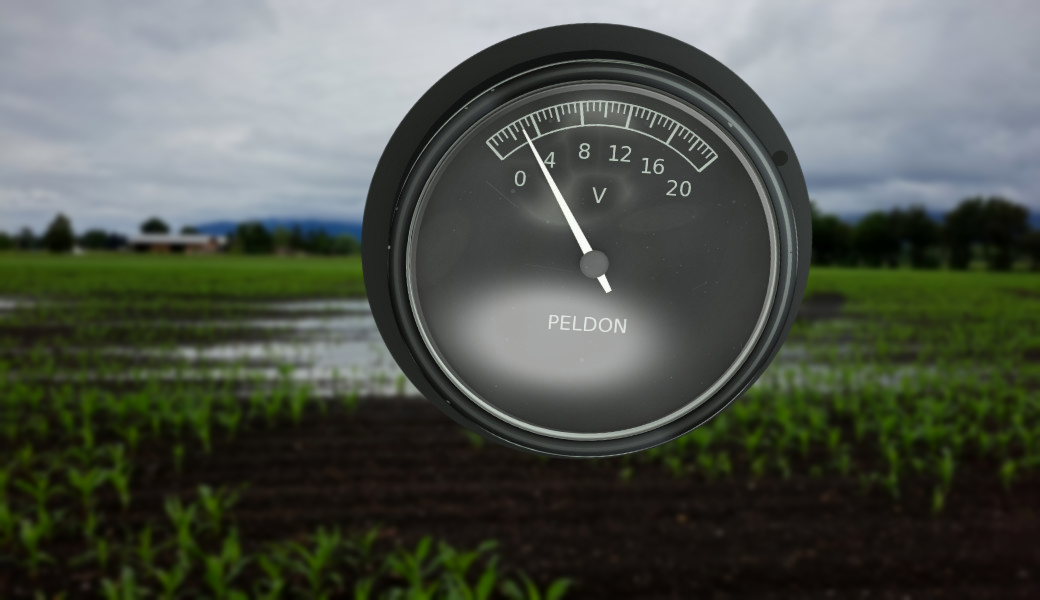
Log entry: V 3
